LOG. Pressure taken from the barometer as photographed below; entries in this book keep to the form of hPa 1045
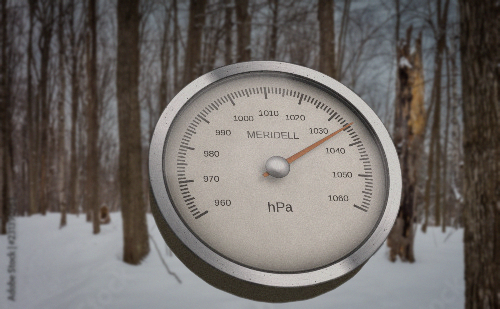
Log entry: hPa 1035
